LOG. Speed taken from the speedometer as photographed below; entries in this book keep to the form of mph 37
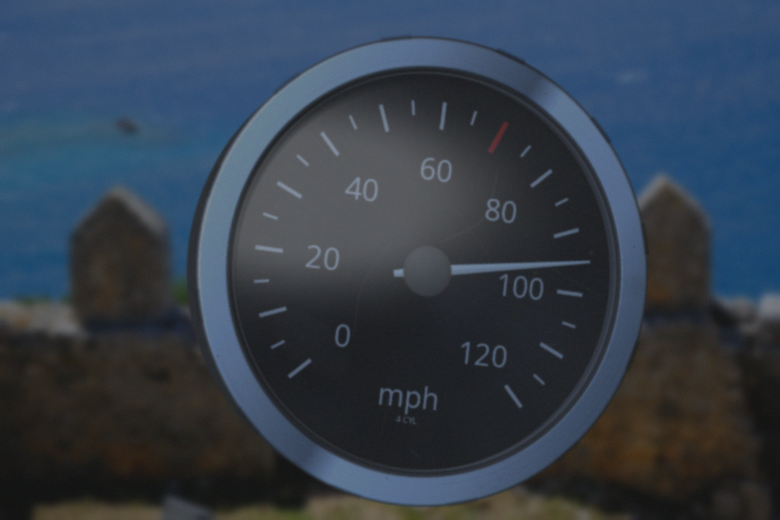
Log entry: mph 95
